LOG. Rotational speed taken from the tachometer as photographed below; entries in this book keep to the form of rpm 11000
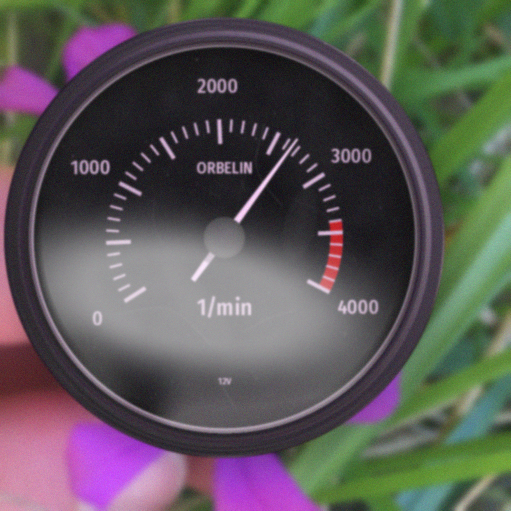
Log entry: rpm 2650
